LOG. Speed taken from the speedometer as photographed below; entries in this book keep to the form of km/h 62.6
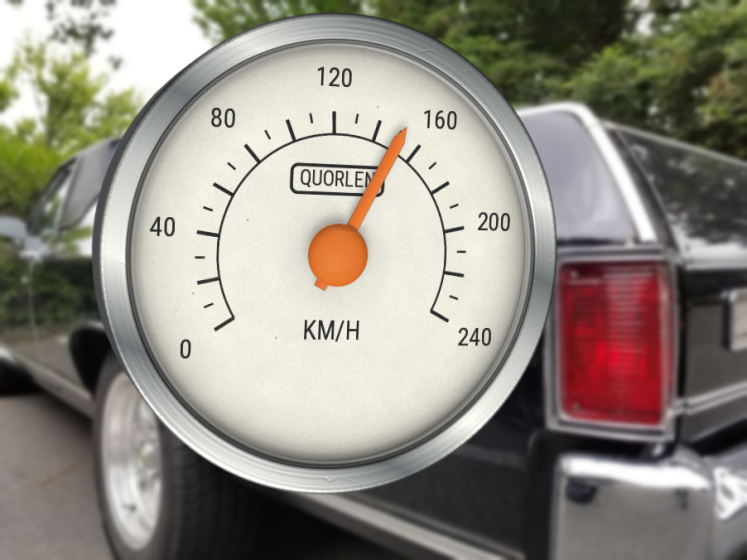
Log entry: km/h 150
